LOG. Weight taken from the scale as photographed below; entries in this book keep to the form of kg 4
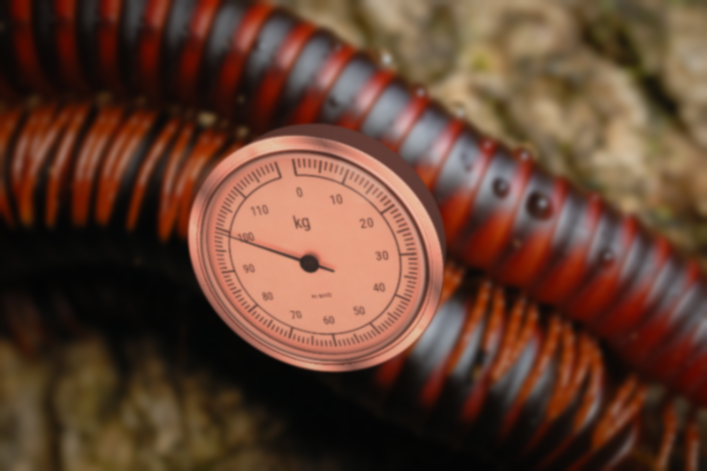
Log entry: kg 100
